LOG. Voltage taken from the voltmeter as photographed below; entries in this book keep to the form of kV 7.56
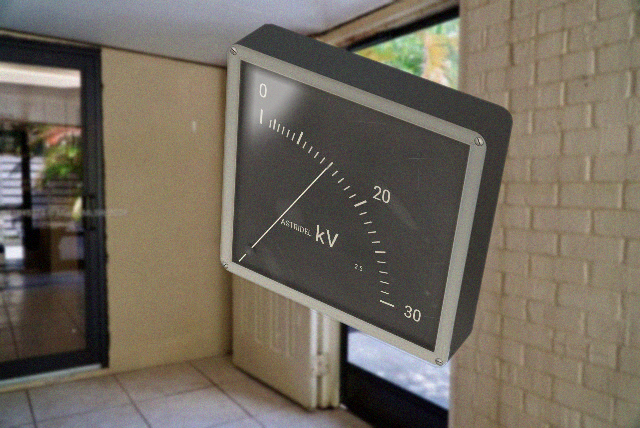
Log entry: kV 15
